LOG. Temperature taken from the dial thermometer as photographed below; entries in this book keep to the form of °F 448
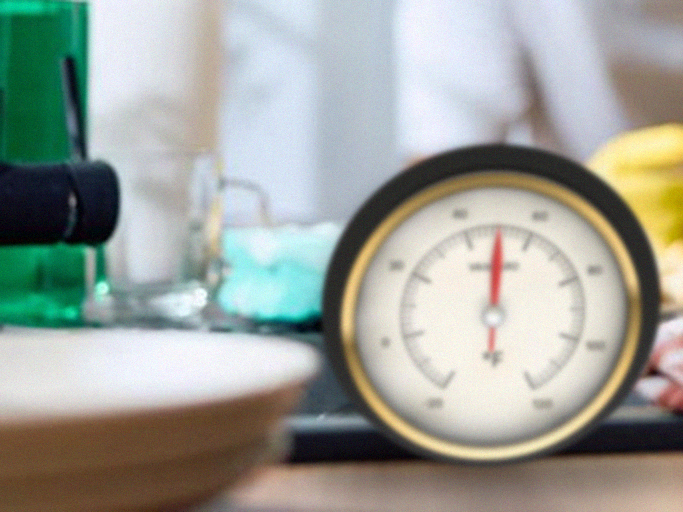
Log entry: °F 50
